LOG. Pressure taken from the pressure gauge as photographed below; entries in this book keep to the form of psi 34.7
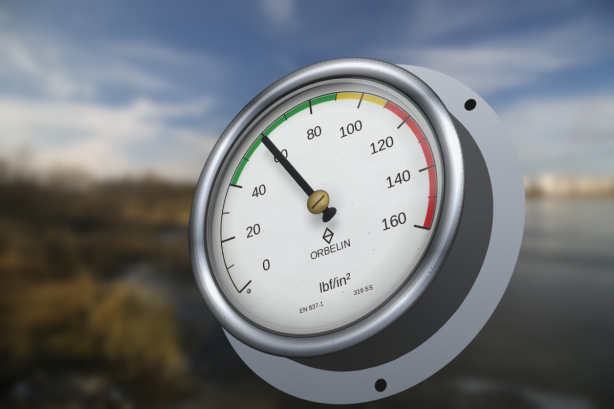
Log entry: psi 60
